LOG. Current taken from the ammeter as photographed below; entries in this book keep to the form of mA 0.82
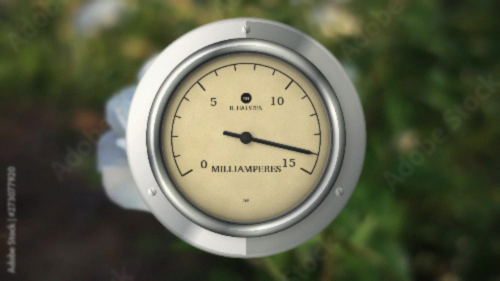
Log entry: mA 14
